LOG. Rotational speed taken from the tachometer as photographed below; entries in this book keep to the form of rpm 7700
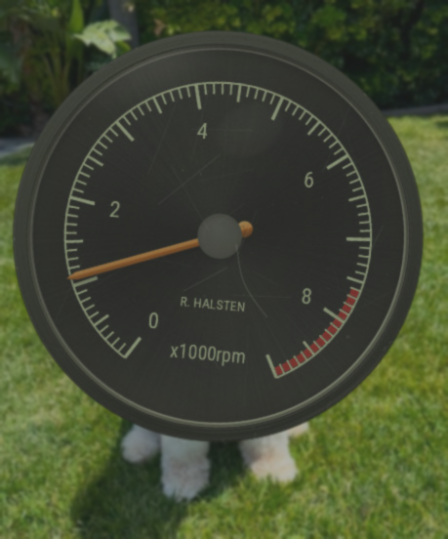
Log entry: rpm 1100
